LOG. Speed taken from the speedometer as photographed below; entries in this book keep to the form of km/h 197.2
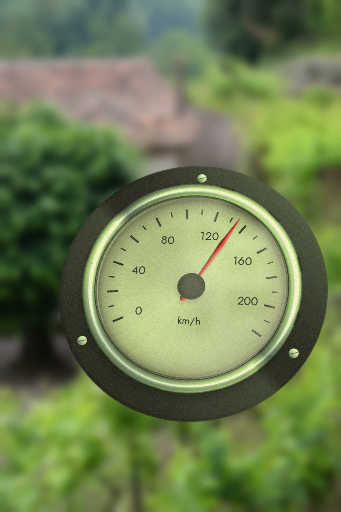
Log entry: km/h 135
